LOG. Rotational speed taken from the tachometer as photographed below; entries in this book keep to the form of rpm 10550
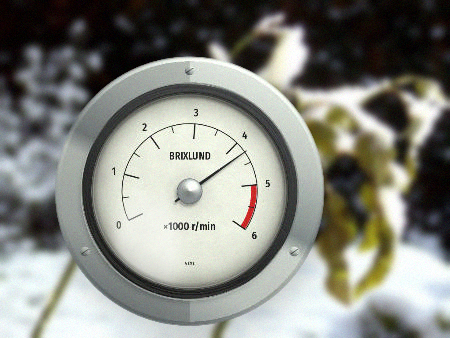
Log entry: rpm 4250
